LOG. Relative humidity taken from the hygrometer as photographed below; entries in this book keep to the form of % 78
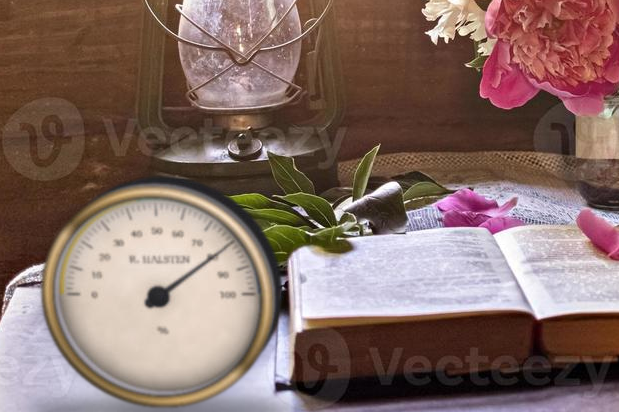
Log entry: % 80
